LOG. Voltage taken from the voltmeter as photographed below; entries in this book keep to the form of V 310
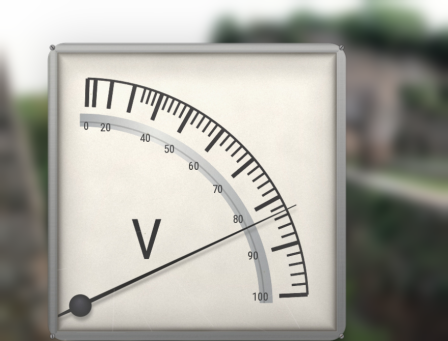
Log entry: V 83
